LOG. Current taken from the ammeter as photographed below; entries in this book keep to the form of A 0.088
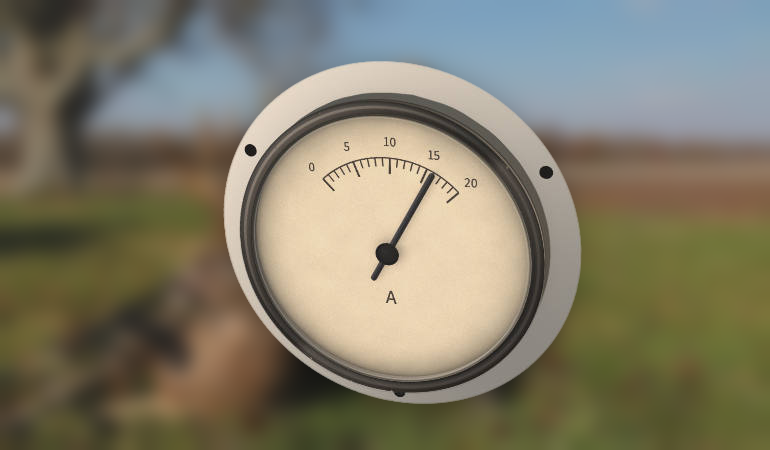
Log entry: A 16
